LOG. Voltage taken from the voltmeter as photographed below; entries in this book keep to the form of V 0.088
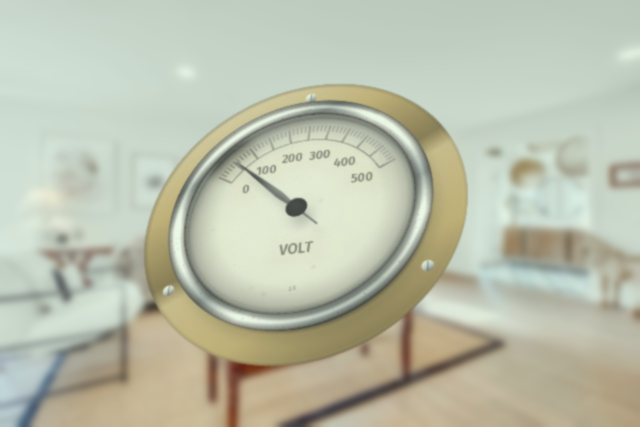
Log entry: V 50
